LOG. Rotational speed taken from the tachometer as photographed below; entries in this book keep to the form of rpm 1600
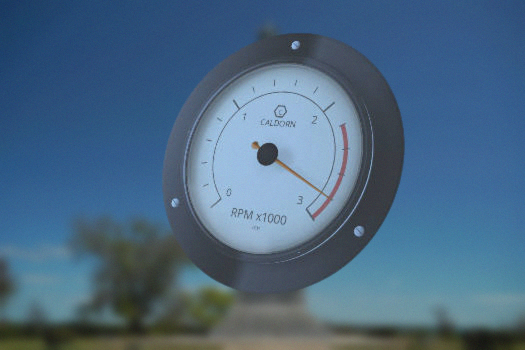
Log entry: rpm 2800
